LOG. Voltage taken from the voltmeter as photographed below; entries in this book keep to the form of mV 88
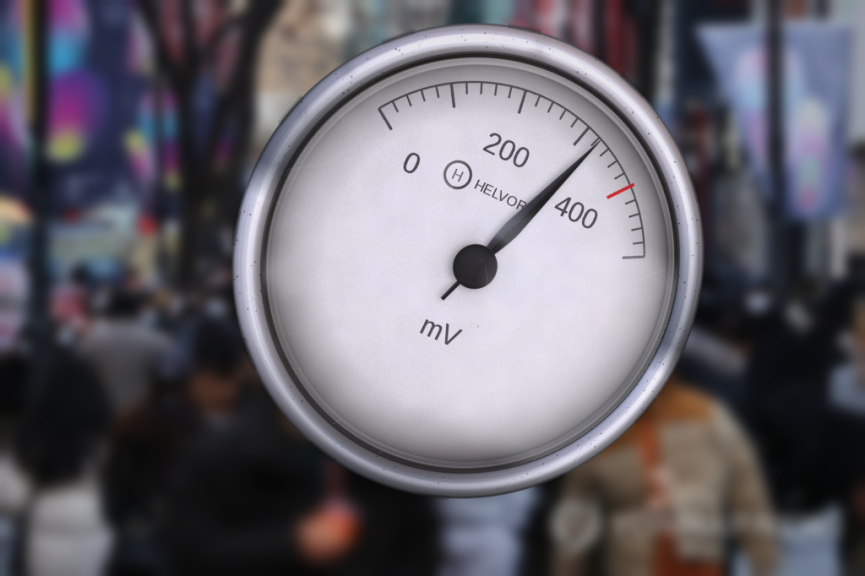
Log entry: mV 320
